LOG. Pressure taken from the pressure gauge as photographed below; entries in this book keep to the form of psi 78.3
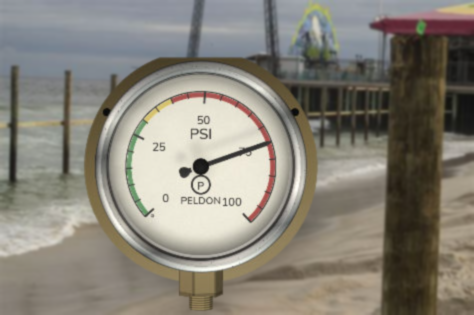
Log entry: psi 75
